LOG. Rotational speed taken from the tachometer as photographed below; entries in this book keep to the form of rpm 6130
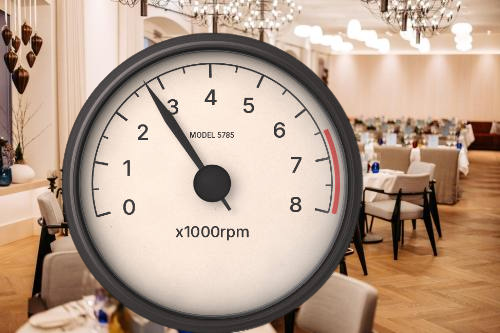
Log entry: rpm 2750
